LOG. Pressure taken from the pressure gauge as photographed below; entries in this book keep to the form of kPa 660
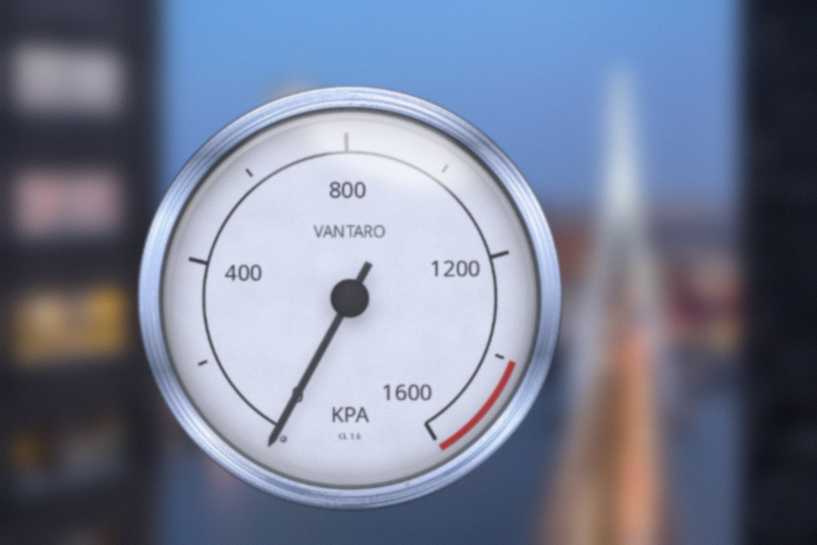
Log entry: kPa 0
